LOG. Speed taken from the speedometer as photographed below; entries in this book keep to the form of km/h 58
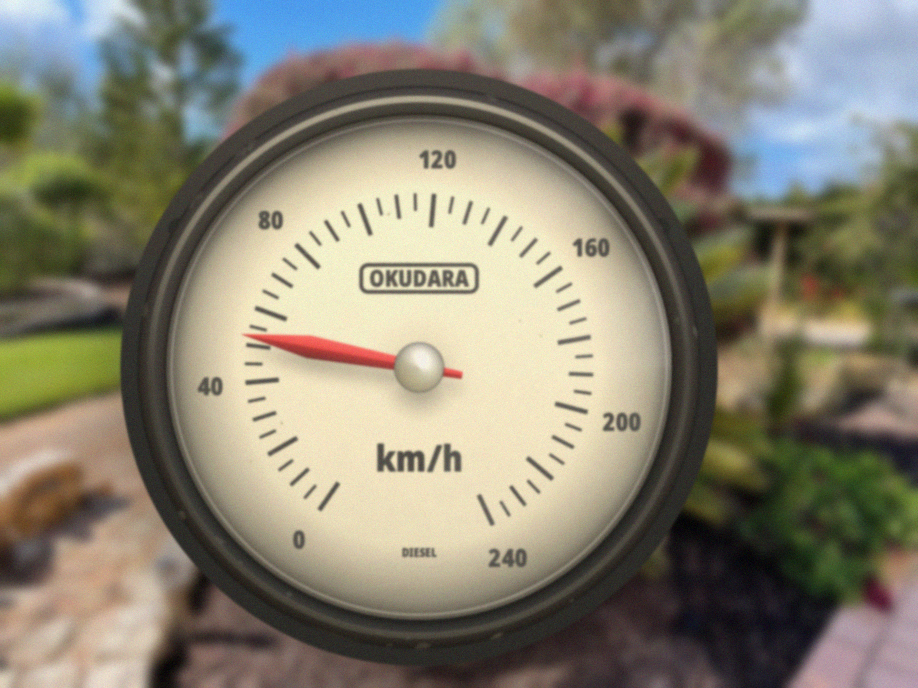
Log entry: km/h 52.5
